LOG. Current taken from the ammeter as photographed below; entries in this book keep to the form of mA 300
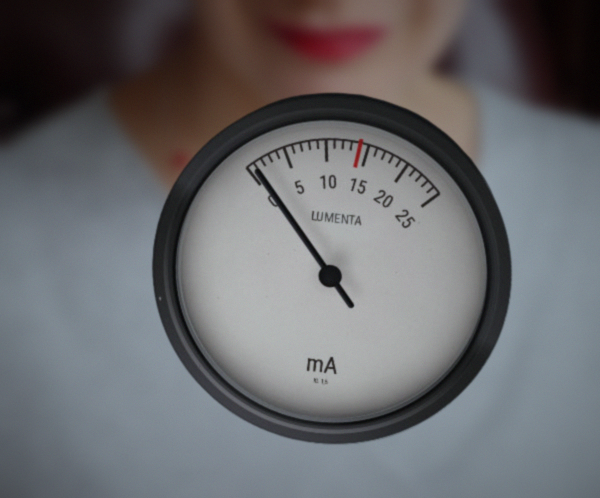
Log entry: mA 1
